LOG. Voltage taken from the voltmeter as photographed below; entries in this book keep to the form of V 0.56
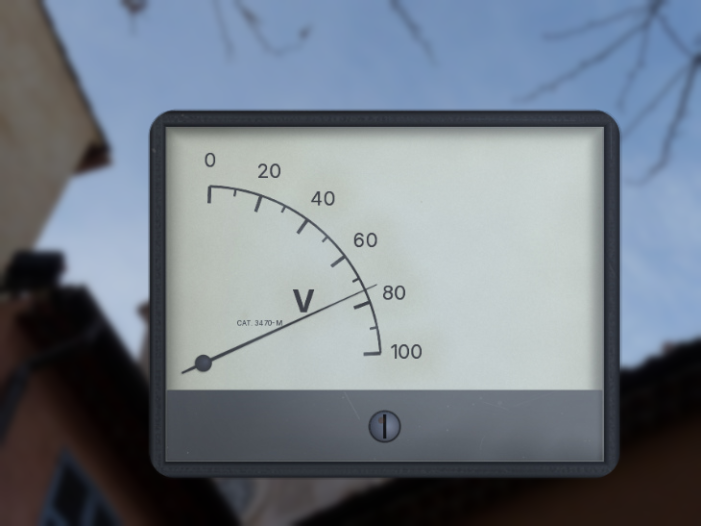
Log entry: V 75
